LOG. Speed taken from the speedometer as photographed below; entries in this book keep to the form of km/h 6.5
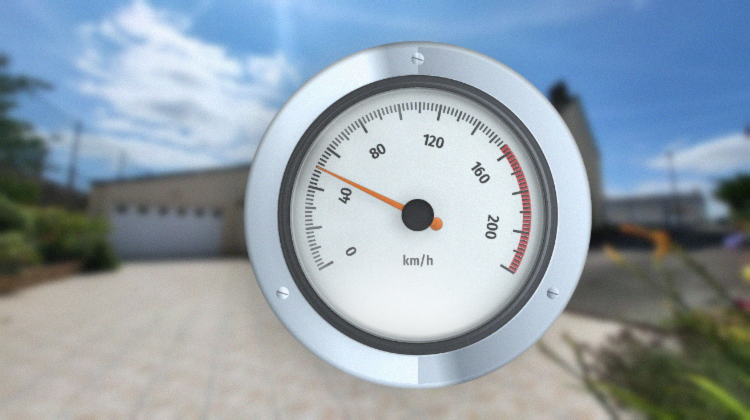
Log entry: km/h 50
